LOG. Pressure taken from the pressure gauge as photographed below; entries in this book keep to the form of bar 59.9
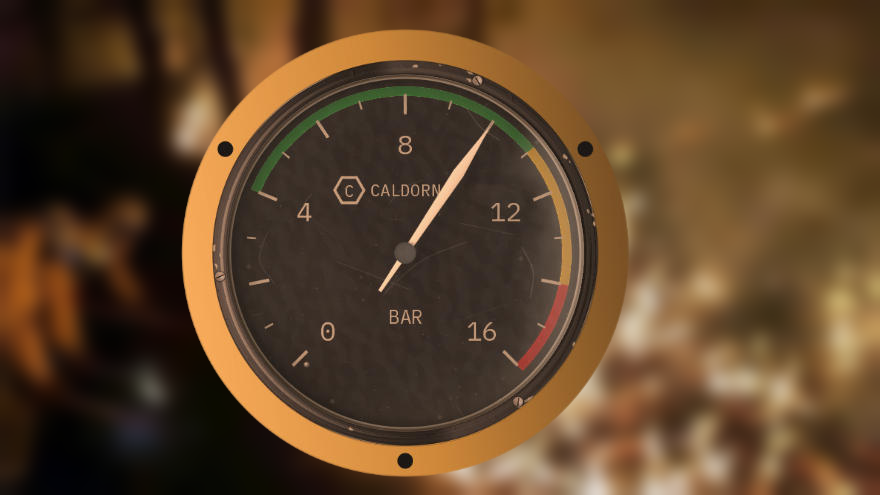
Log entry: bar 10
